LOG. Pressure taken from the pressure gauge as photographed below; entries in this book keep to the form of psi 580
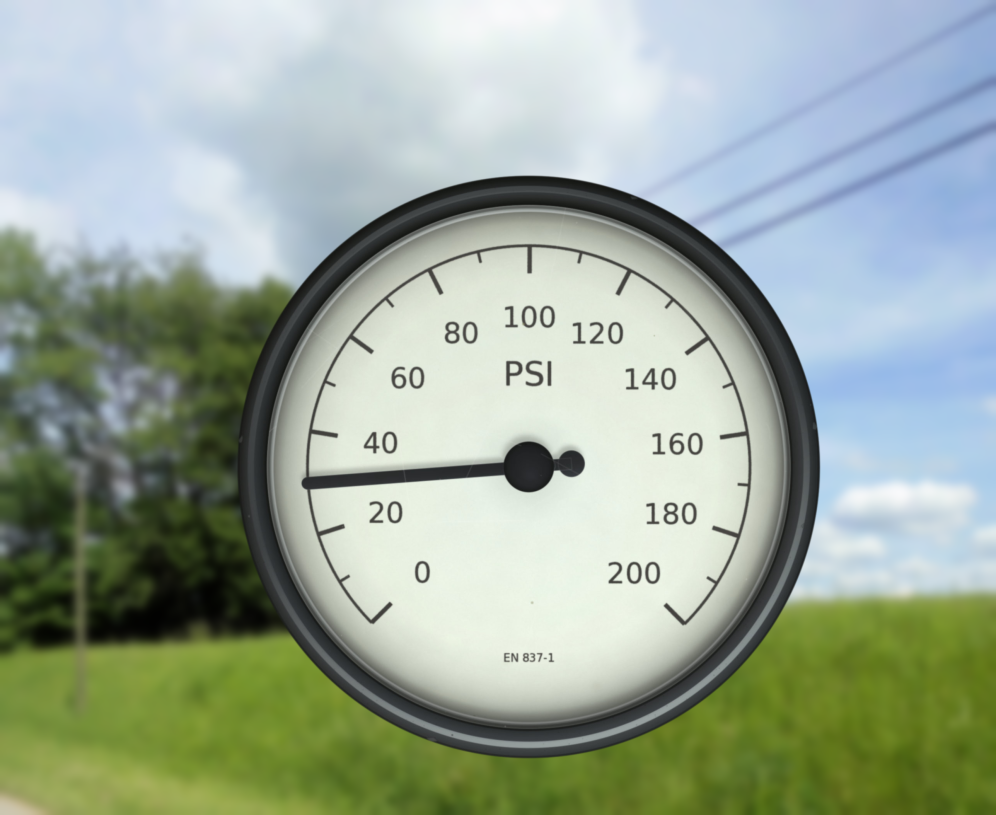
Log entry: psi 30
